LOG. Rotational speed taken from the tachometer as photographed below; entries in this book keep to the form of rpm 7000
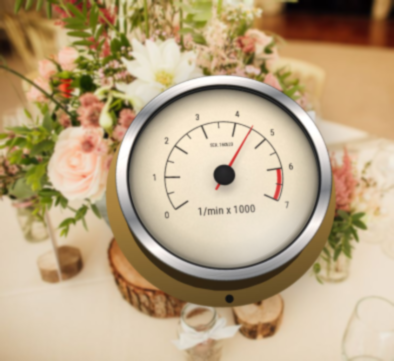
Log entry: rpm 4500
